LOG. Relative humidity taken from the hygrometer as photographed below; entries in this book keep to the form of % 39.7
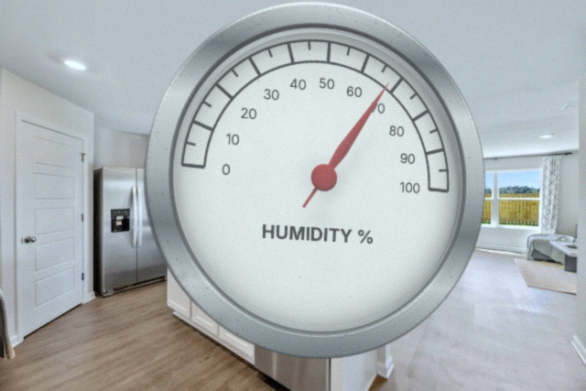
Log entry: % 67.5
